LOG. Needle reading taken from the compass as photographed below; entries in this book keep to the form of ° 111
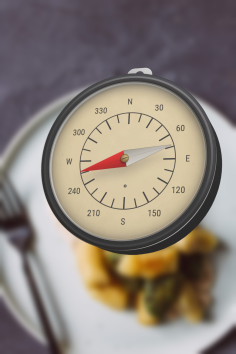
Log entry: ° 255
